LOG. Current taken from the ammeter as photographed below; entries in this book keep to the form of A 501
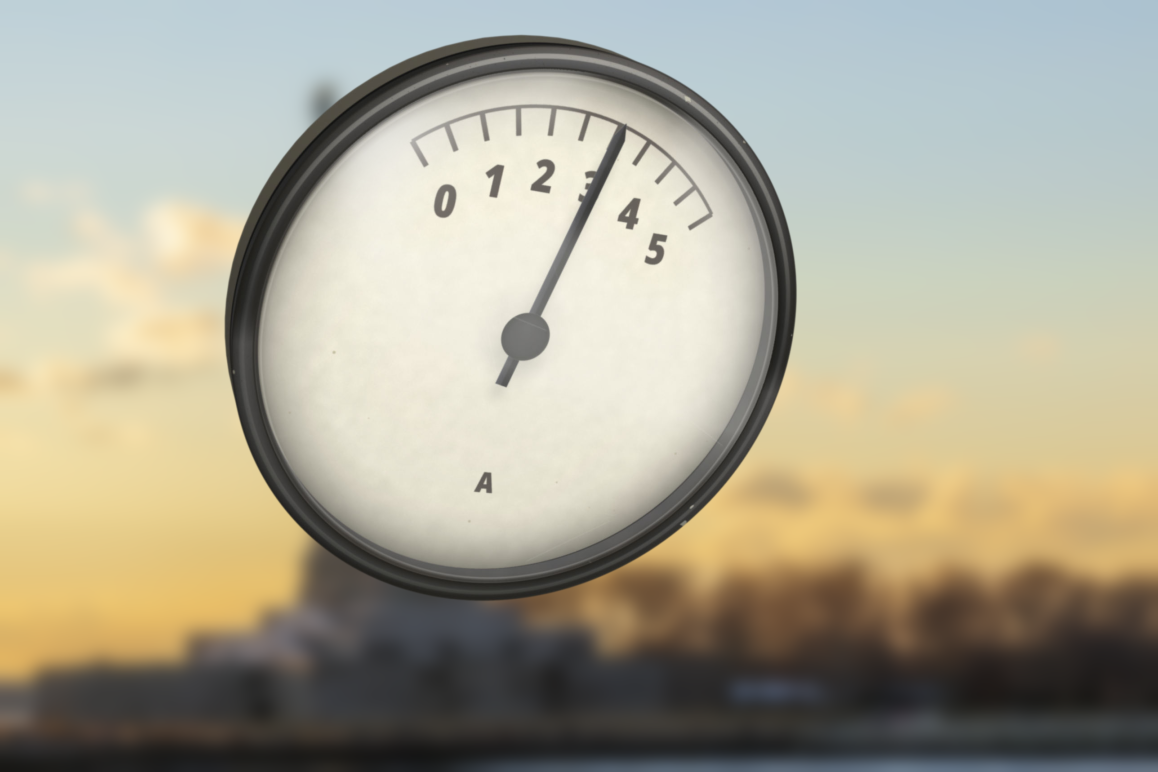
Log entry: A 3
